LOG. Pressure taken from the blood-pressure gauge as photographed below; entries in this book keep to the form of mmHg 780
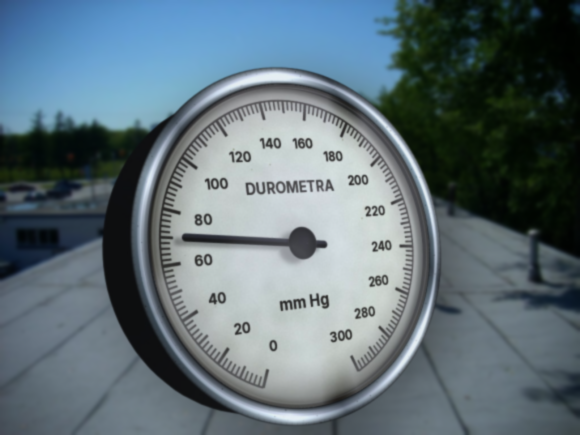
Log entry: mmHg 70
